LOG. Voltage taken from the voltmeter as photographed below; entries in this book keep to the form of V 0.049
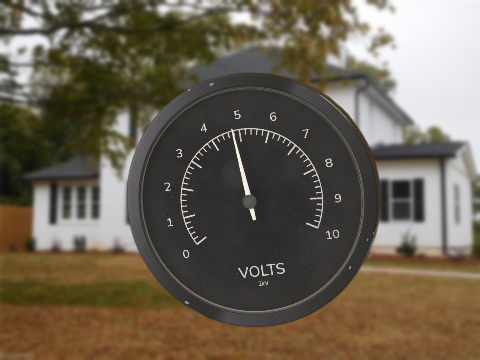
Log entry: V 4.8
